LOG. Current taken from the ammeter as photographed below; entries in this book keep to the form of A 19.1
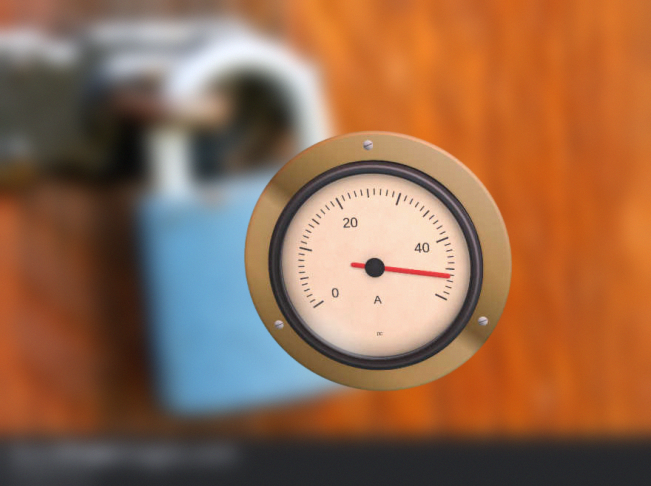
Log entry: A 46
